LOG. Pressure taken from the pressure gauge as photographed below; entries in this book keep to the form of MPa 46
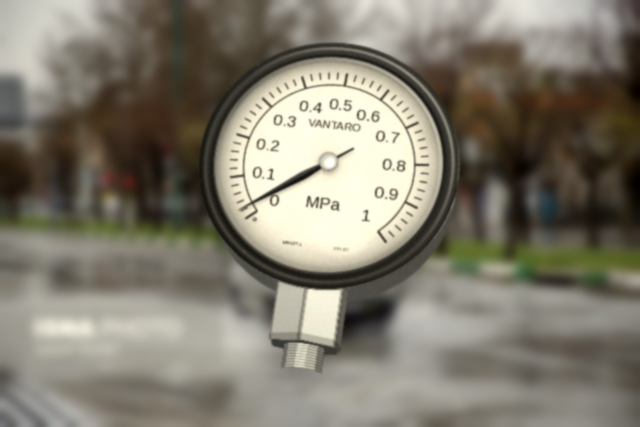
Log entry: MPa 0.02
